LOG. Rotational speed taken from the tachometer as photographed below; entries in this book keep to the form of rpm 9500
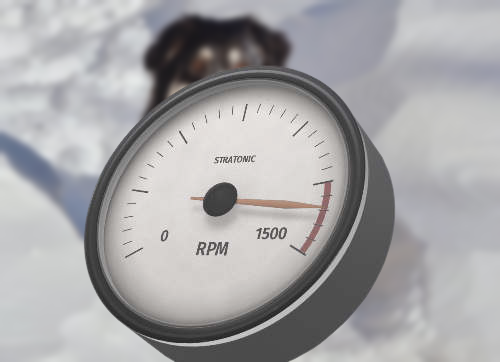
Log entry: rpm 1350
